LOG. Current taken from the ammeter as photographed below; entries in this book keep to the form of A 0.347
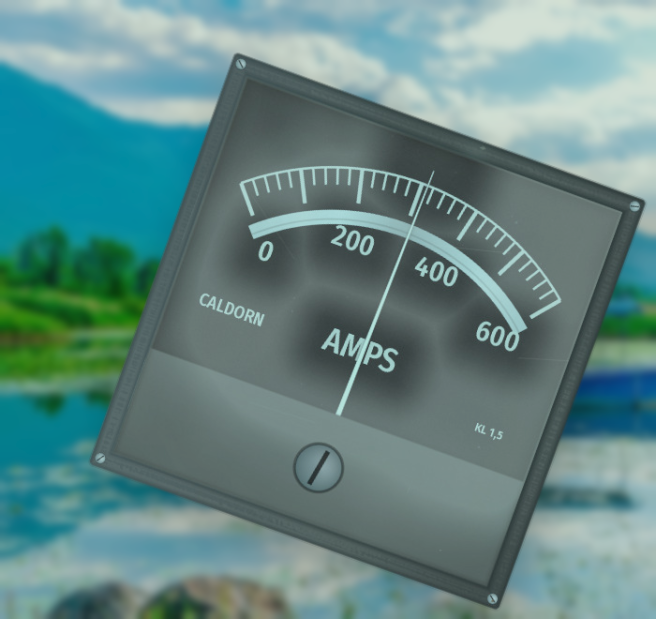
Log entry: A 310
